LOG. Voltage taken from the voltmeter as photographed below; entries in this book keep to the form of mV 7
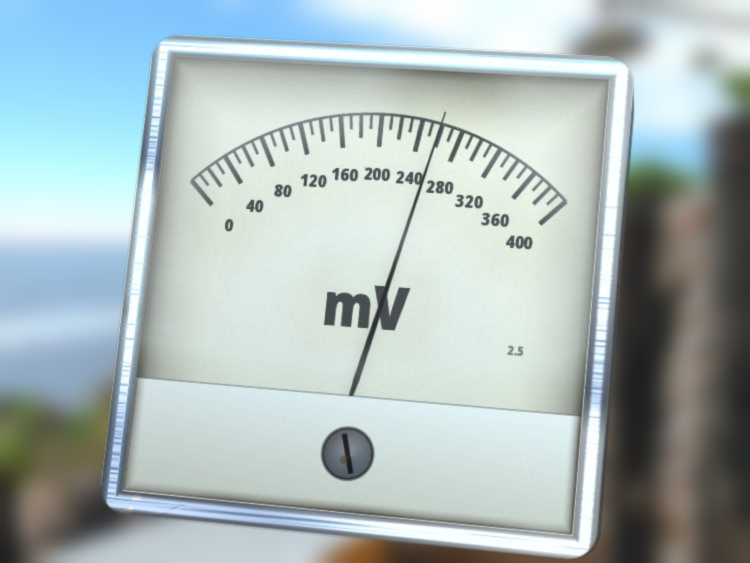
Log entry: mV 260
